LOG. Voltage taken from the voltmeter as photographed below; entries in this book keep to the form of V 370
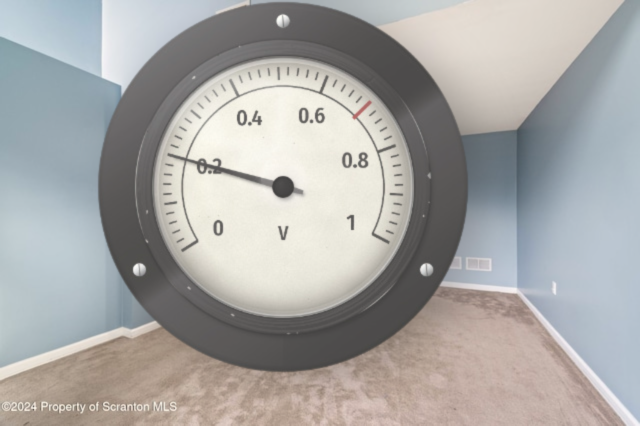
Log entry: V 0.2
